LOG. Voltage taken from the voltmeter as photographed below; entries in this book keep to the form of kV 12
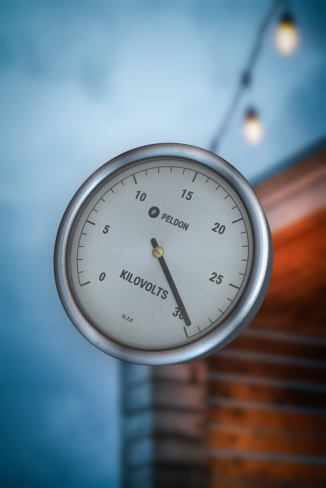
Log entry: kV 29.5
